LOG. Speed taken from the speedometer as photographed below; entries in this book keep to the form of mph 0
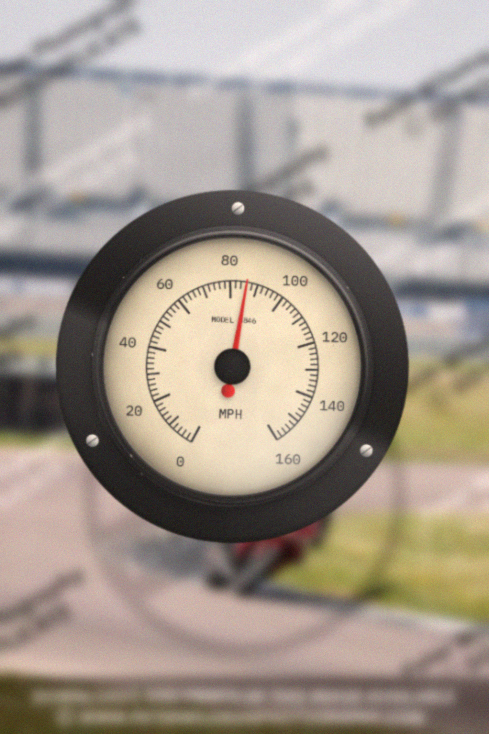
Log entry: mph 86
